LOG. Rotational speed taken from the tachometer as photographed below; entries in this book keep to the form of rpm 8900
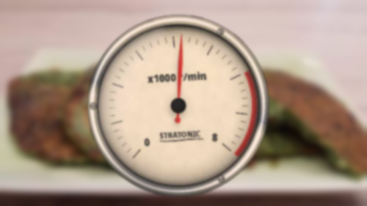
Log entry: rpm 4200
